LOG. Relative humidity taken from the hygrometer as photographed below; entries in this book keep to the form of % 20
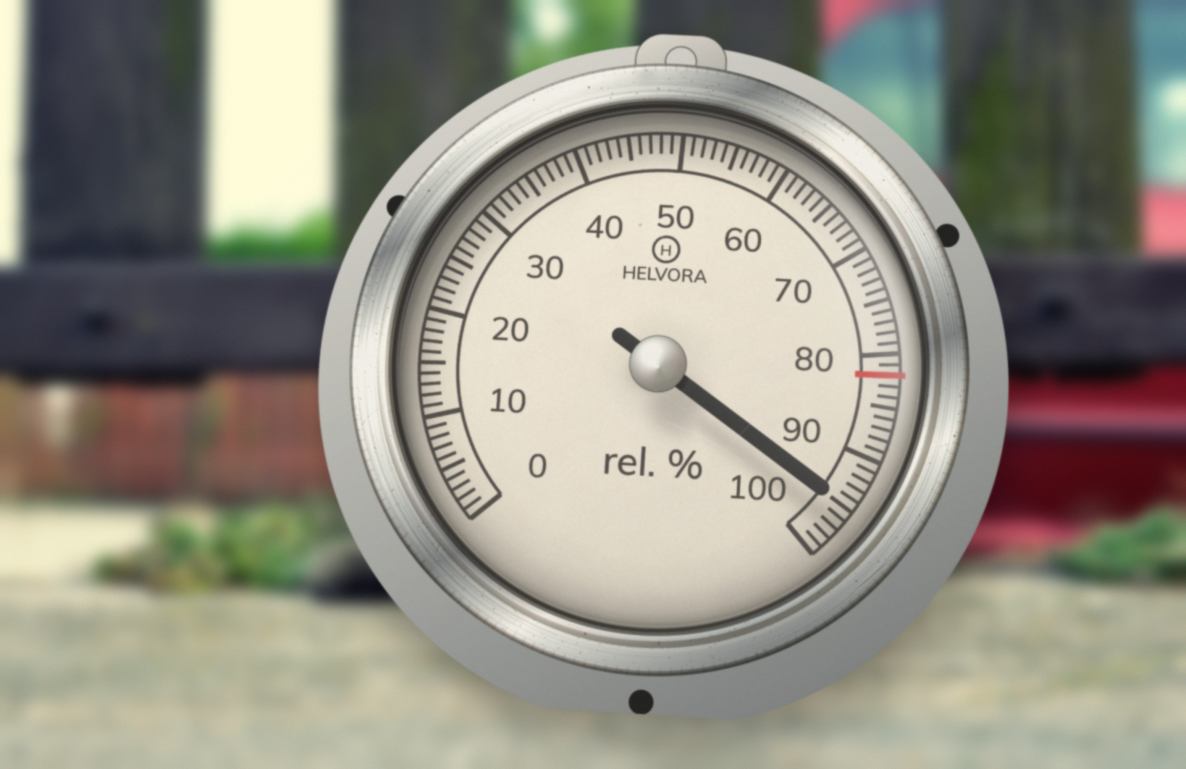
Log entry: % 95
